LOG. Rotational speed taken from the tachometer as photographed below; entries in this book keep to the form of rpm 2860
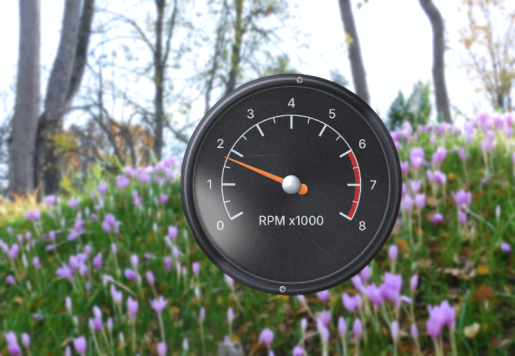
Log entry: rpm 1750
